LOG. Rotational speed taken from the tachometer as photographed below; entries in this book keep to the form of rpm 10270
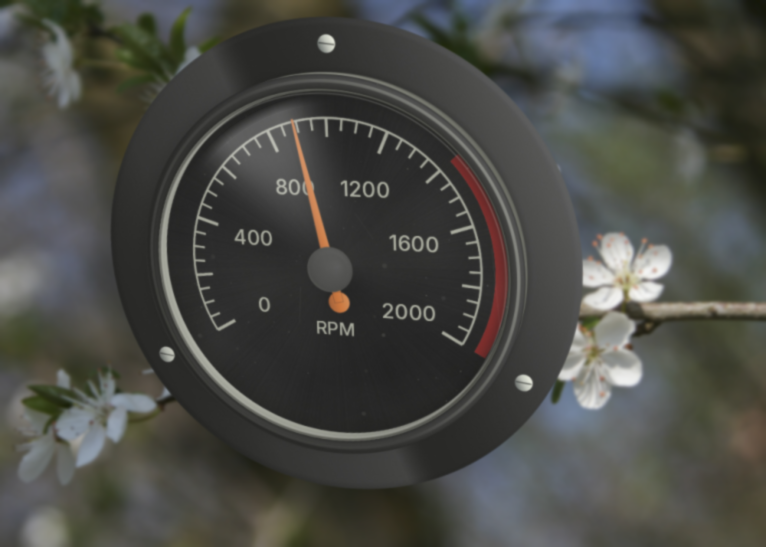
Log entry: rpm 900
